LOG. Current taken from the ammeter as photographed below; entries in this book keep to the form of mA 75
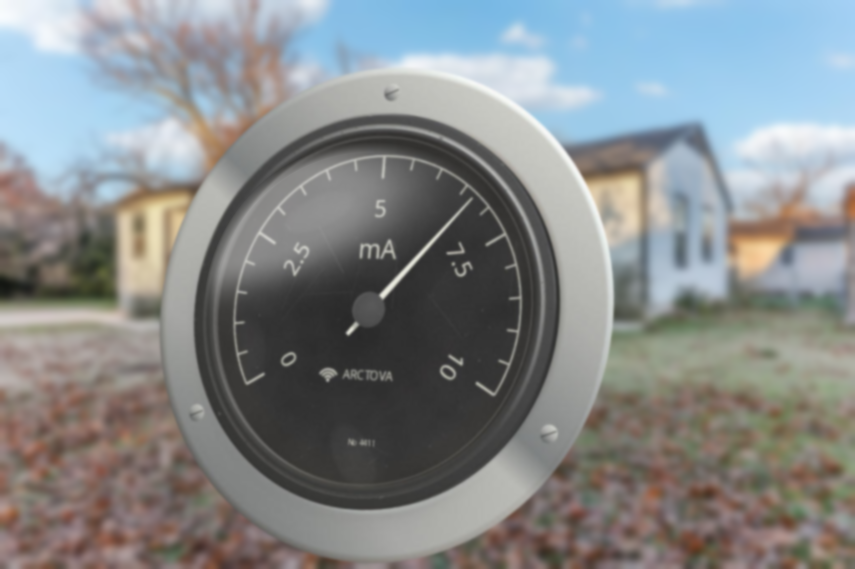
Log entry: mA 6.75
